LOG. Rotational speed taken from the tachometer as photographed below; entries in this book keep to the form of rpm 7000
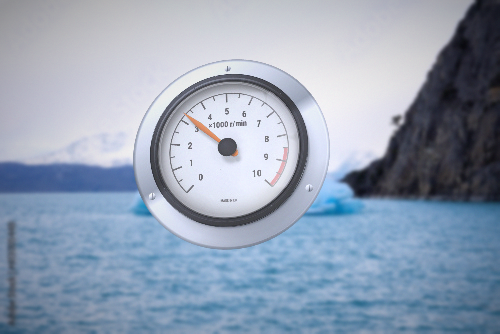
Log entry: rpm 3250
